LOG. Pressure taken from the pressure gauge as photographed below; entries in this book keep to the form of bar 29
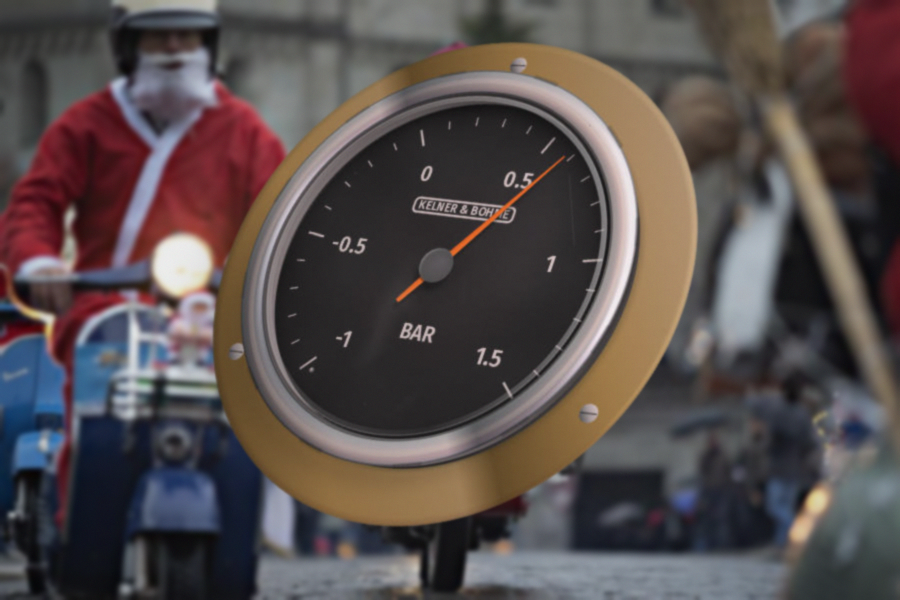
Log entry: bar 0.6
